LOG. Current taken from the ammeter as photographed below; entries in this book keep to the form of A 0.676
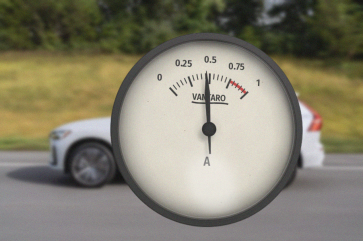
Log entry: A 0.45
